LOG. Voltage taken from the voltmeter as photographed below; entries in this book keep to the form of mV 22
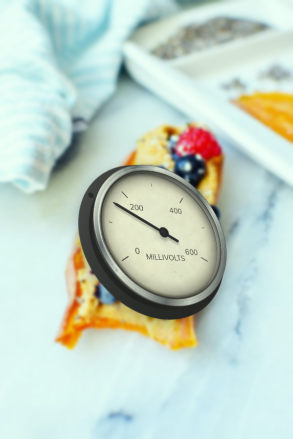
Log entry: mV 150
